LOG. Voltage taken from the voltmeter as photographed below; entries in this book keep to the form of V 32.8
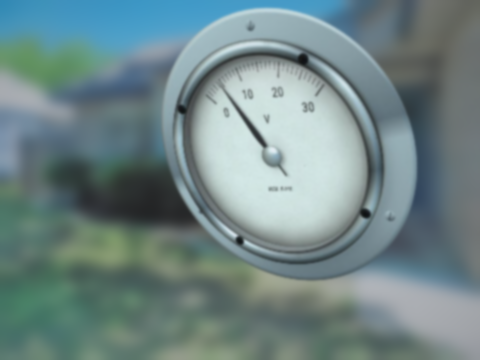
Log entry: V 5
